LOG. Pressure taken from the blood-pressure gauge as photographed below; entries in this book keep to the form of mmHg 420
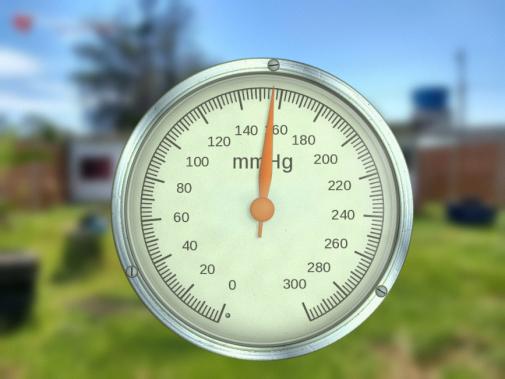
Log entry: mmHg 156
